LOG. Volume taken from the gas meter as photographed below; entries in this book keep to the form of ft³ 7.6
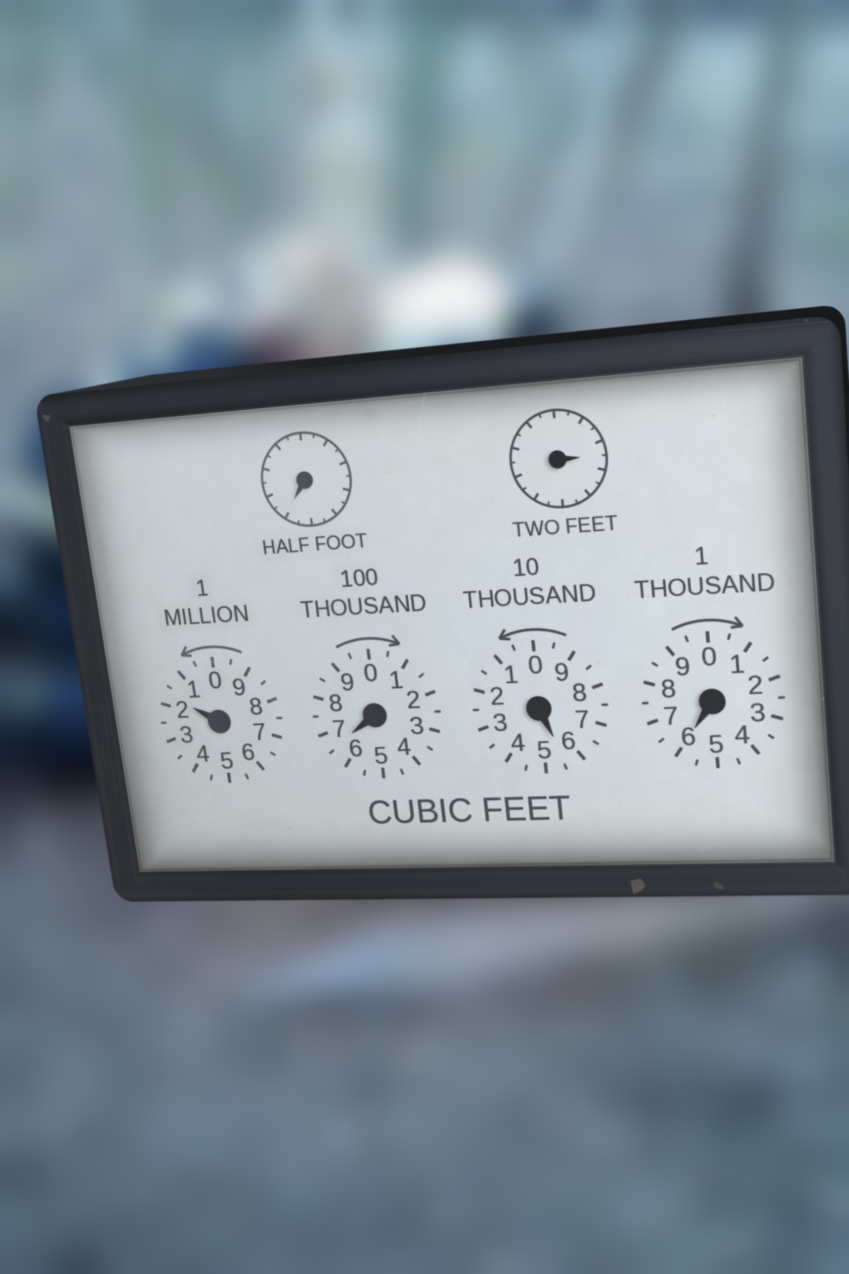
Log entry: ft³ 165600
